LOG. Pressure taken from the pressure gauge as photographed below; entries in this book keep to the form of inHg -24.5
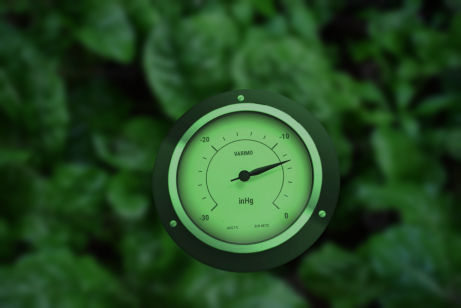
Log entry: inHg -7
